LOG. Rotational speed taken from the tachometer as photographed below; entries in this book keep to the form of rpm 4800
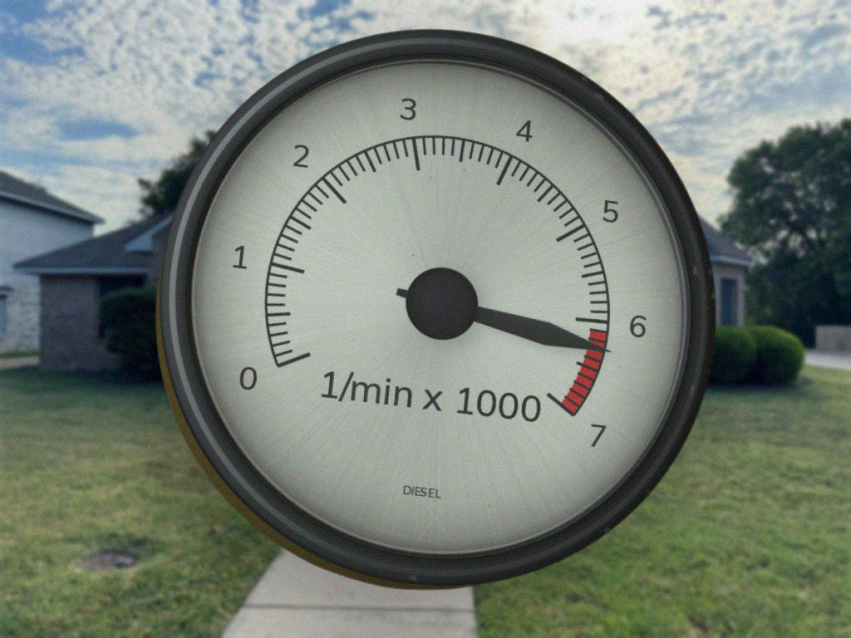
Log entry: rpm 6300
